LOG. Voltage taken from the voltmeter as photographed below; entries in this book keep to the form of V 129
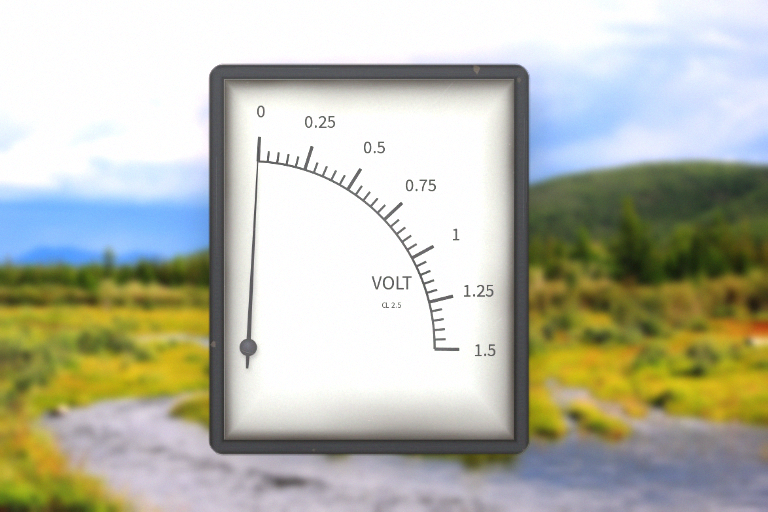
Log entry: V 0
